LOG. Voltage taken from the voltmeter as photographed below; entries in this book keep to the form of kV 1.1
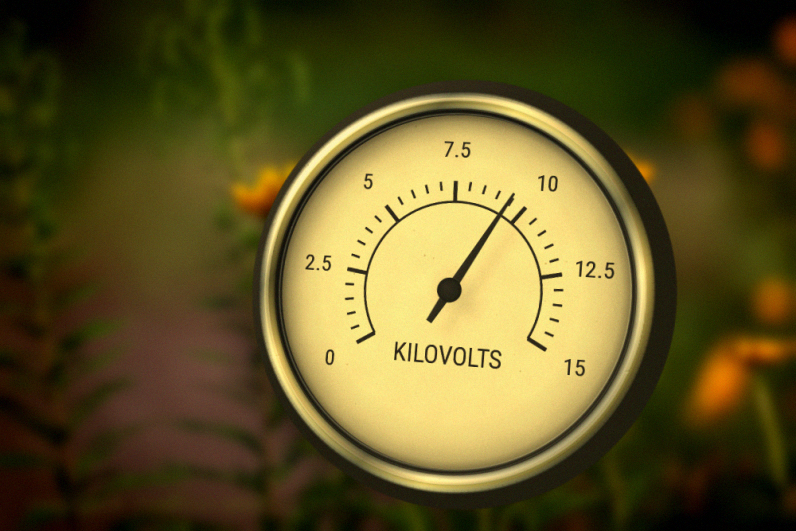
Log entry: kV 9.5
